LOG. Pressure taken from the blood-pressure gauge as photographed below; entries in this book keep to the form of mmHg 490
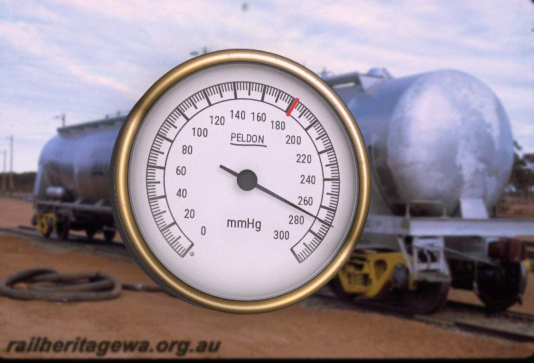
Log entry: mmHg 270
